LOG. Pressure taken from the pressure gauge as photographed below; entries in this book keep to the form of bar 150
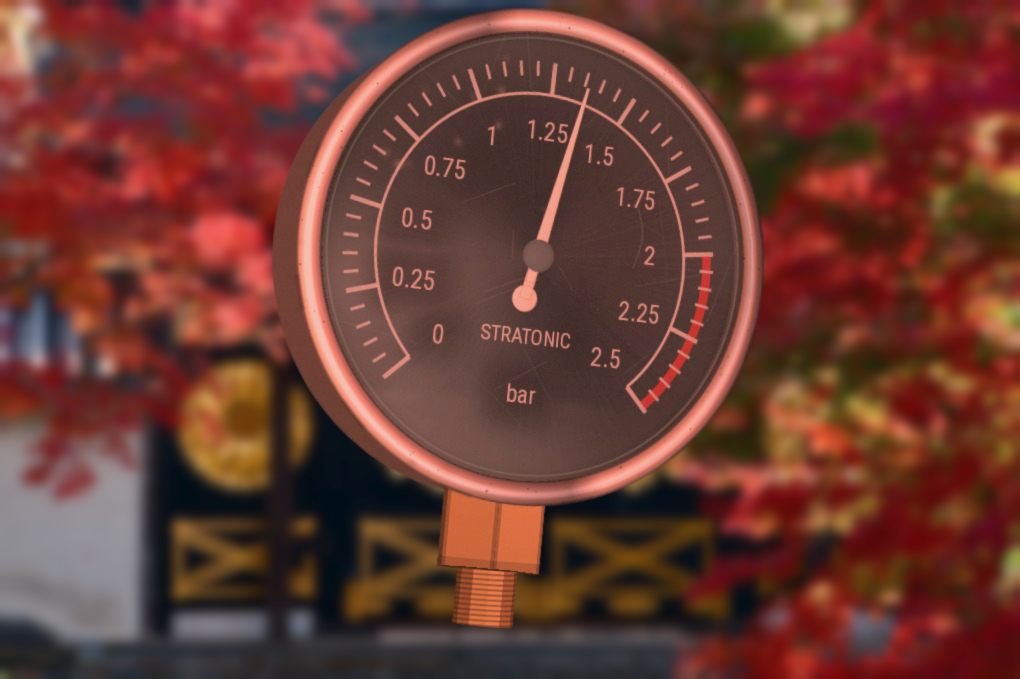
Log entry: bar 1.35
